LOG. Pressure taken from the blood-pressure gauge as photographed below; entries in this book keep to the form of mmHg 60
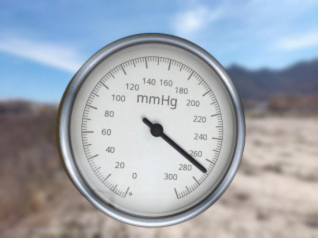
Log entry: mmHg 270
